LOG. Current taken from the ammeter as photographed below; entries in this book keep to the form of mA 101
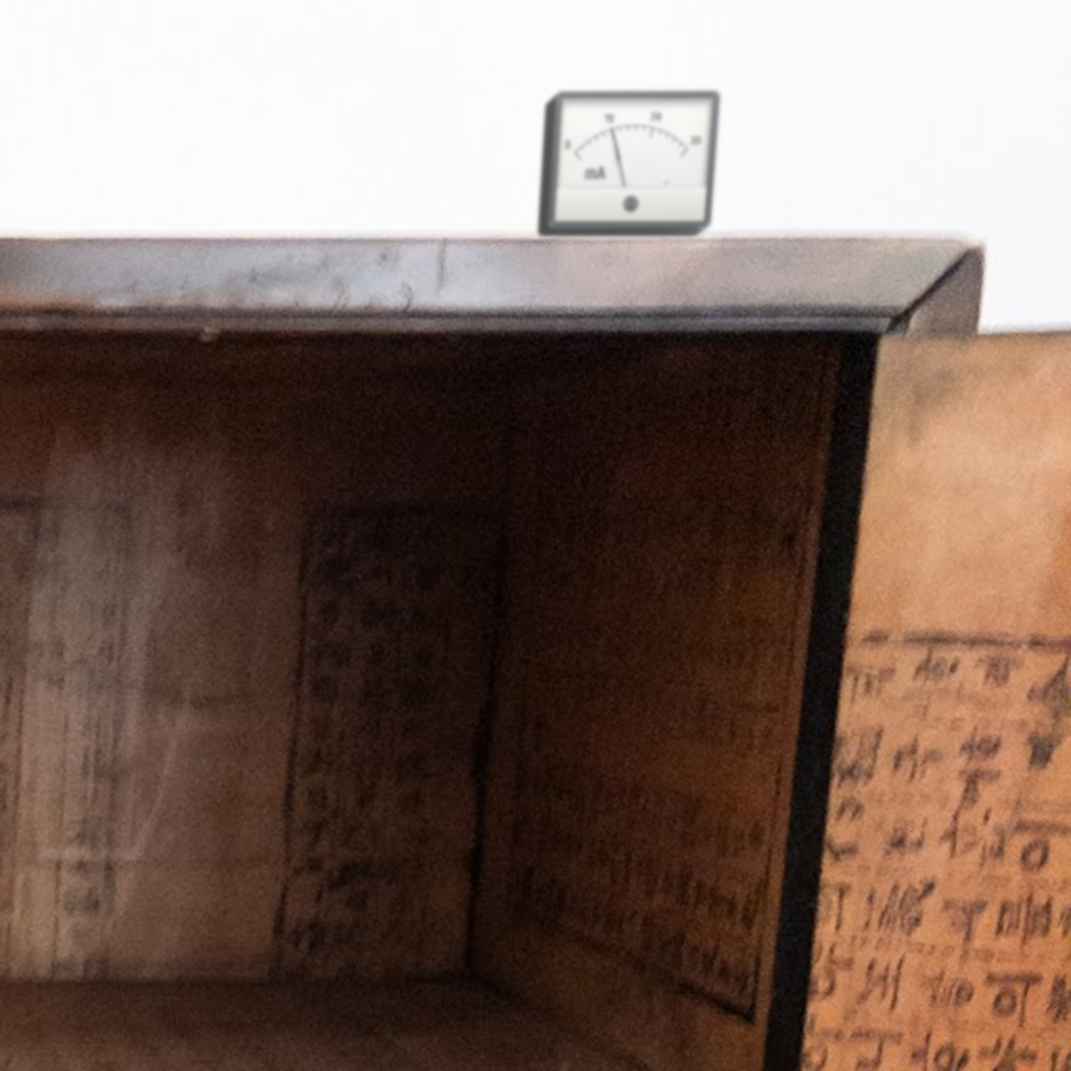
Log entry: mA 10
